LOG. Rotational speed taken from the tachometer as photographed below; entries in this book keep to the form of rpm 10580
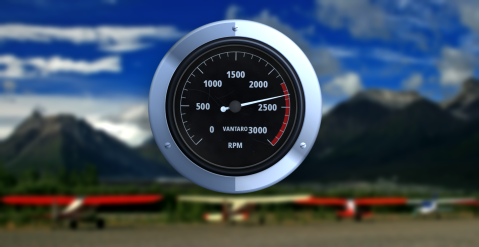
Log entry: rpm 2350
